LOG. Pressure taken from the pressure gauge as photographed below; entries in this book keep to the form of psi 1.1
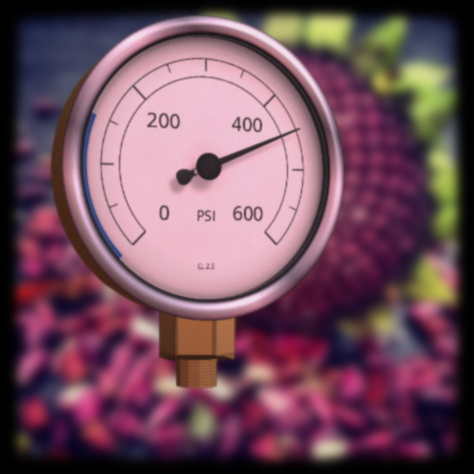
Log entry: psi 450
